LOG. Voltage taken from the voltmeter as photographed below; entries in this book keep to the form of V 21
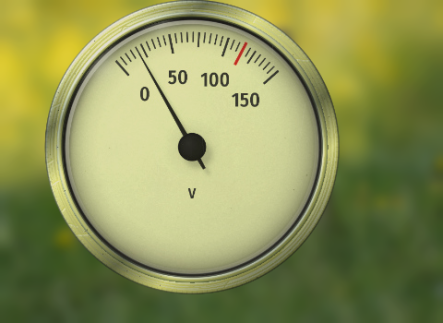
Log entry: V 20
